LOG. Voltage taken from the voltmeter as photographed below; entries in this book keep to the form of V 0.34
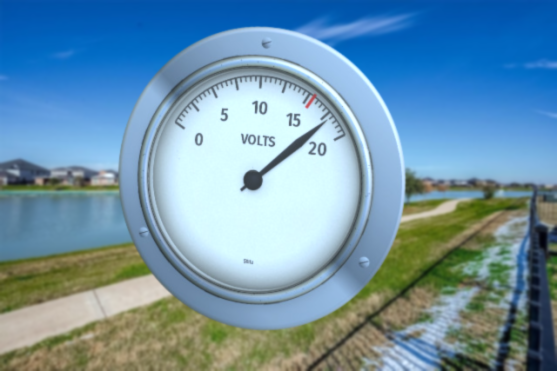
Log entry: V 18
